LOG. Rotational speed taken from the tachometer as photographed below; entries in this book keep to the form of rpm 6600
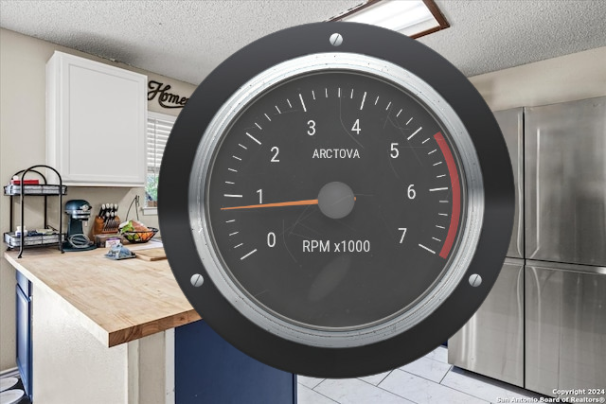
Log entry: rpm 800
